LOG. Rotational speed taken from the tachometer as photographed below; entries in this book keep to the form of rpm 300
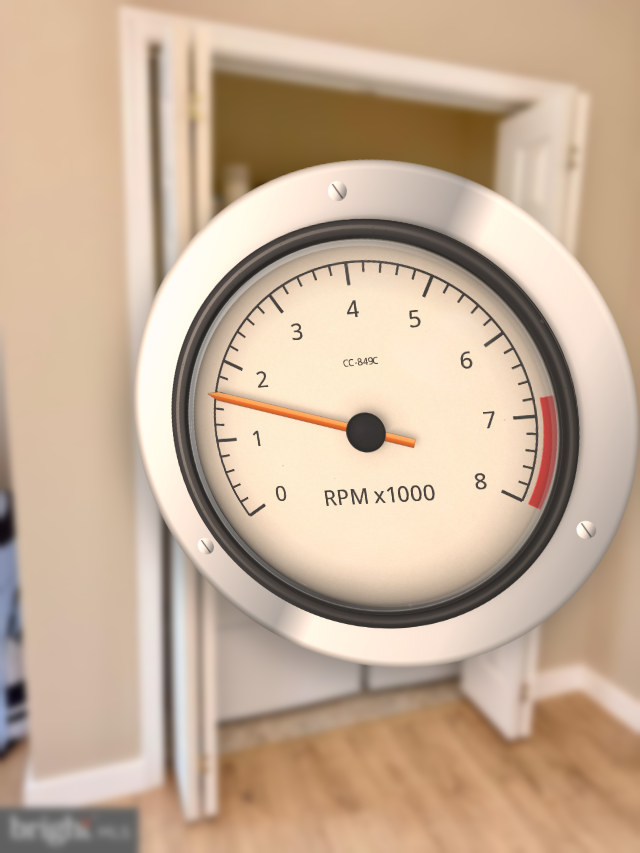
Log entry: rpm 1600
